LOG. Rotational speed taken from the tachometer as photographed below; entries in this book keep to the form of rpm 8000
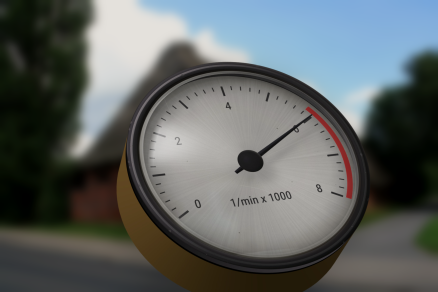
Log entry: rpm 6000
